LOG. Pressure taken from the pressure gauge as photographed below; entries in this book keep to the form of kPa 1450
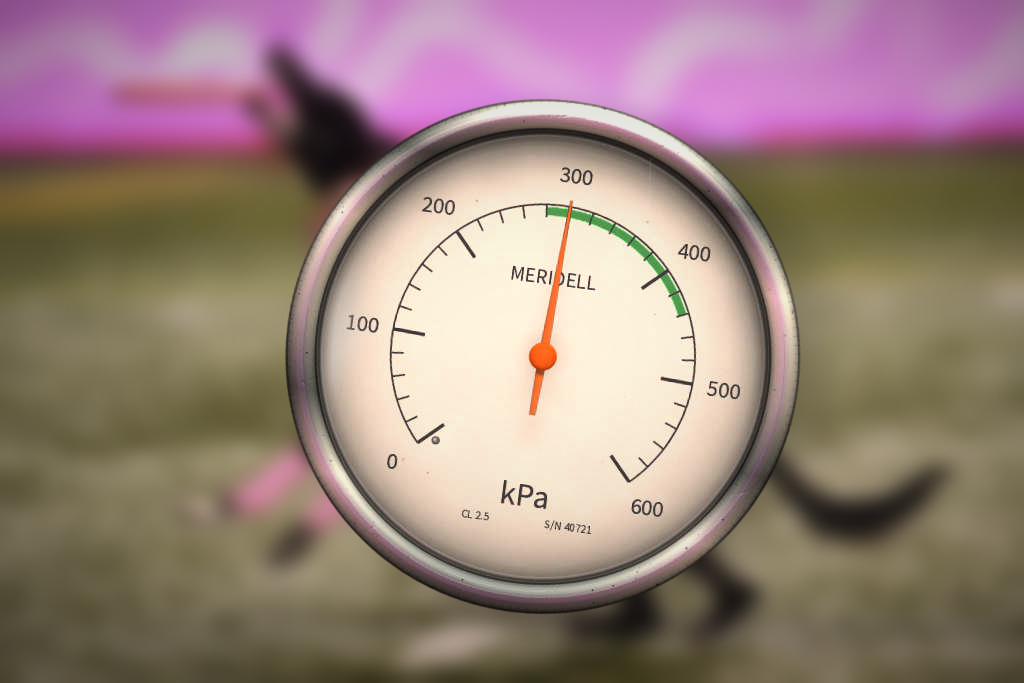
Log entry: kPa 300
